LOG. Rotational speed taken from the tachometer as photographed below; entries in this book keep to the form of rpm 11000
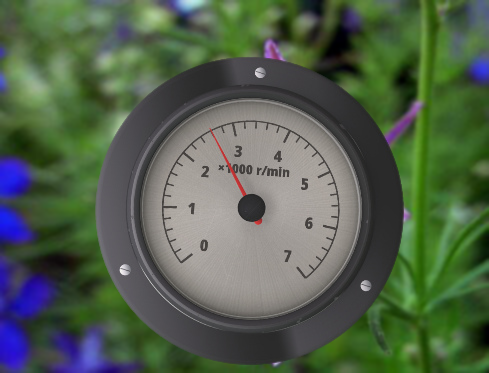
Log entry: rpm 2600
